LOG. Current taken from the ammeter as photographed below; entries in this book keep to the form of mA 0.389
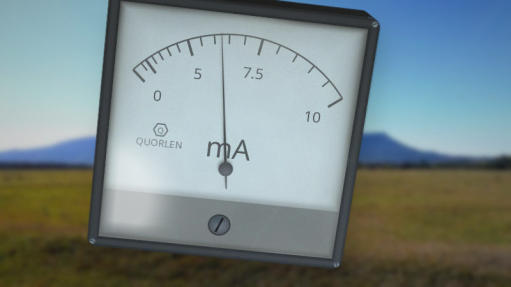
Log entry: mA 6.25
